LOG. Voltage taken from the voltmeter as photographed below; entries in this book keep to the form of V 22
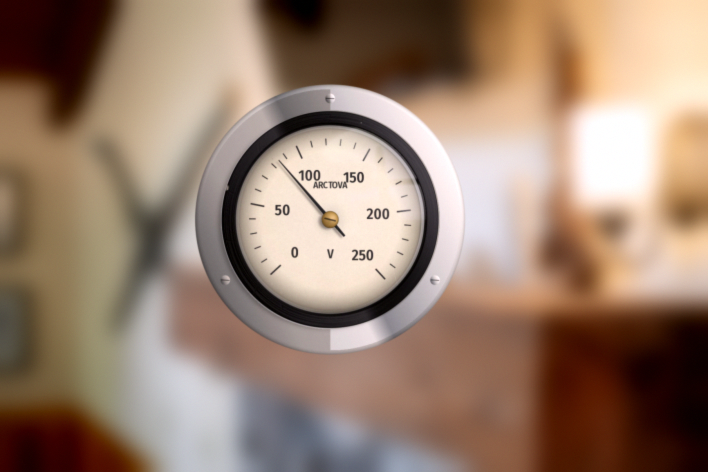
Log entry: V 85
